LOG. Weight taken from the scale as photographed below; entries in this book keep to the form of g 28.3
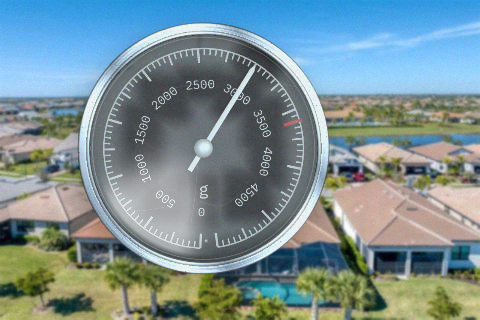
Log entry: g 3000
